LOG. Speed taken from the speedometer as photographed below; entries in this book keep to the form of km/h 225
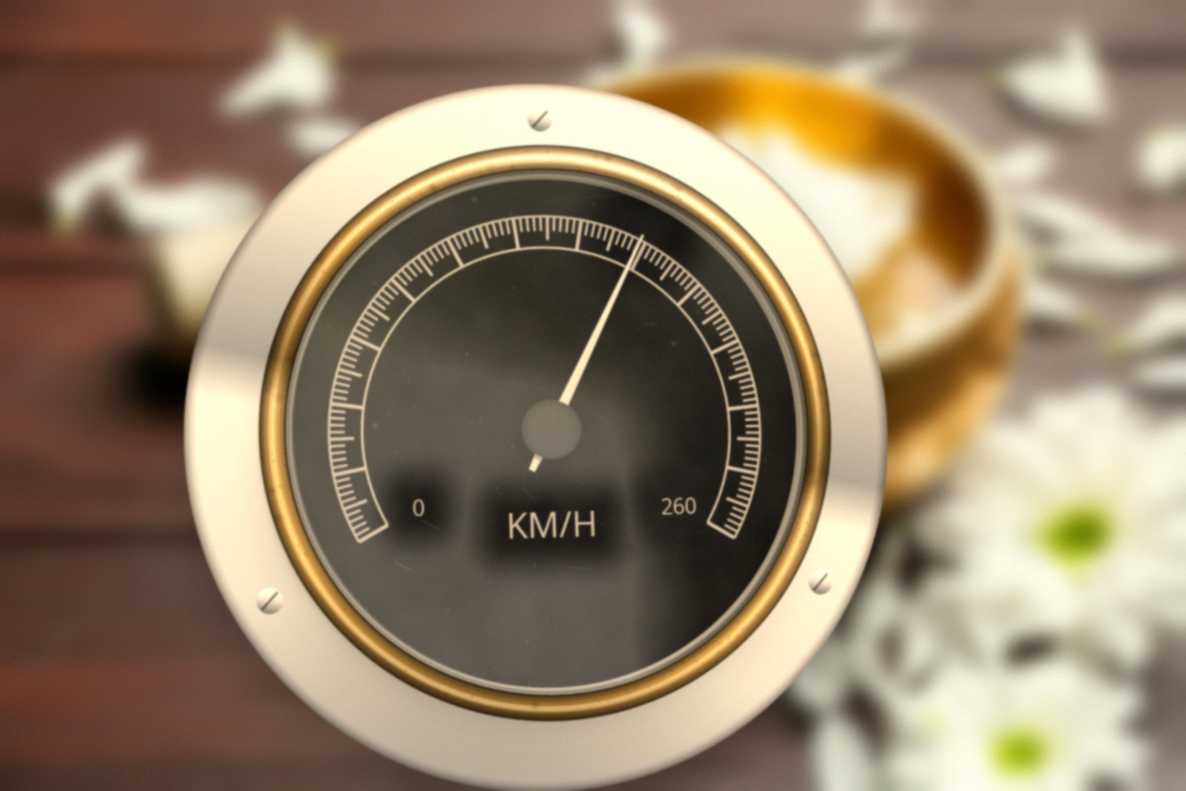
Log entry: km/h 158
